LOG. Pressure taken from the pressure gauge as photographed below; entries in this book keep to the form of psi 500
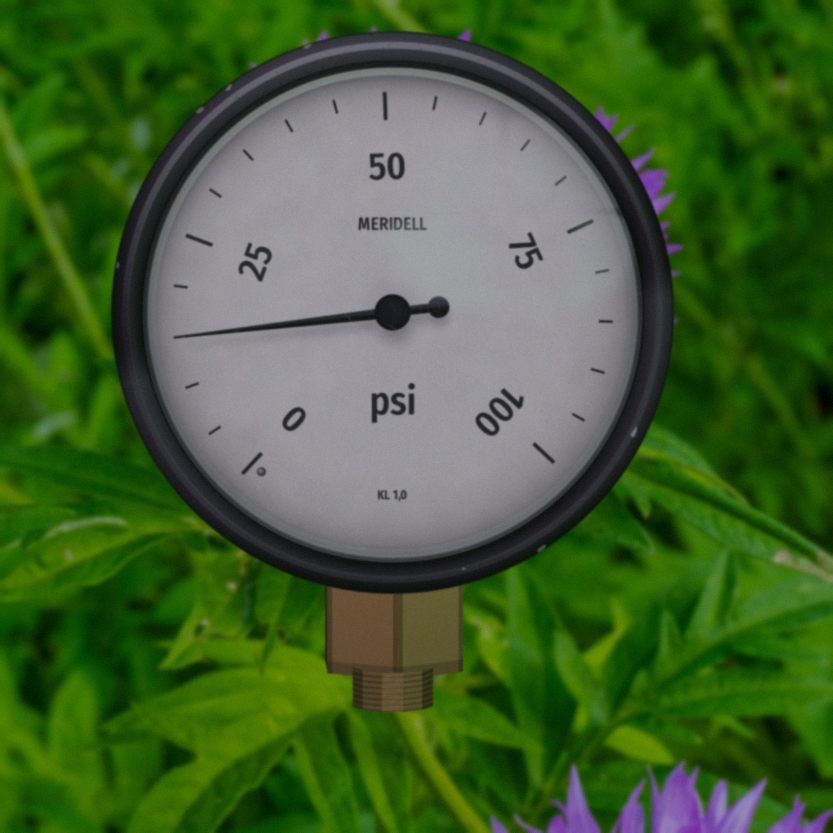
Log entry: psi 15
